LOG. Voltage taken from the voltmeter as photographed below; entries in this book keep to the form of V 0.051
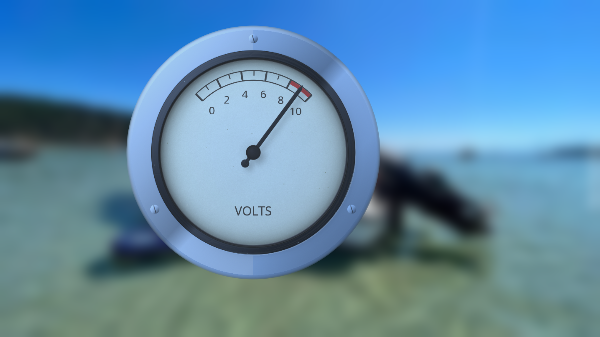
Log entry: V 9
